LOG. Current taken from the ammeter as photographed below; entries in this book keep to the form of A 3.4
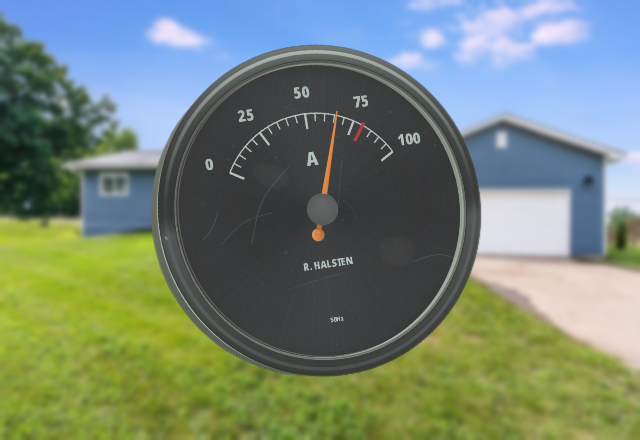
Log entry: A 65
